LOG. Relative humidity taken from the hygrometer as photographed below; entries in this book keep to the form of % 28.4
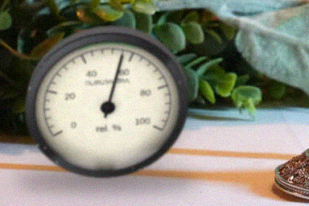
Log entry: % 56
